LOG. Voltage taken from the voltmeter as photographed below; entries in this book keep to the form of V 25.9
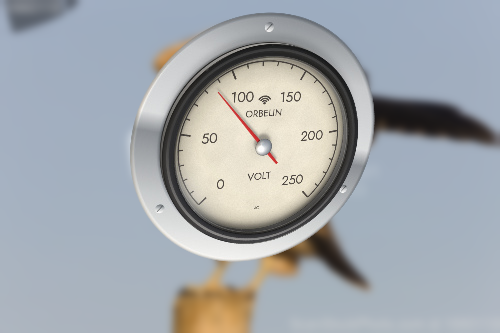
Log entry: V 85
